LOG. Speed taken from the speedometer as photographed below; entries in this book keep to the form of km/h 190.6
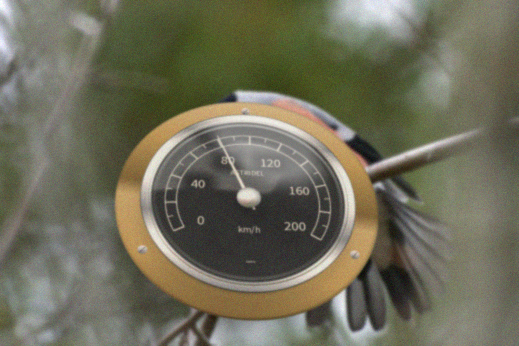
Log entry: km/h 80
